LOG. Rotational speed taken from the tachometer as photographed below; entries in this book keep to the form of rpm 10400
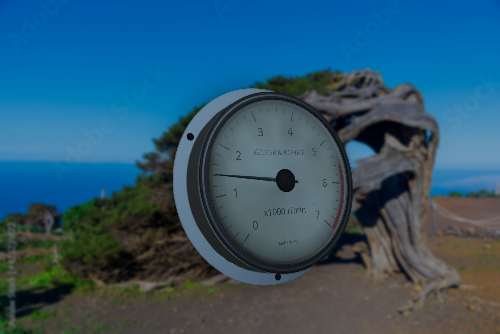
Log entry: rpm 1400
